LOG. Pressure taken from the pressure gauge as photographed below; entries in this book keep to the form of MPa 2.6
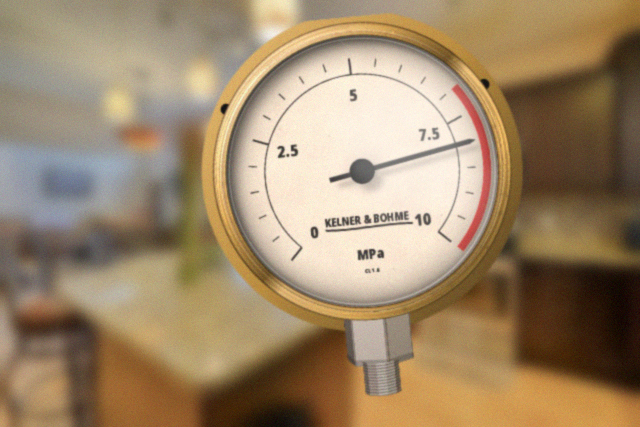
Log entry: MPa 8
